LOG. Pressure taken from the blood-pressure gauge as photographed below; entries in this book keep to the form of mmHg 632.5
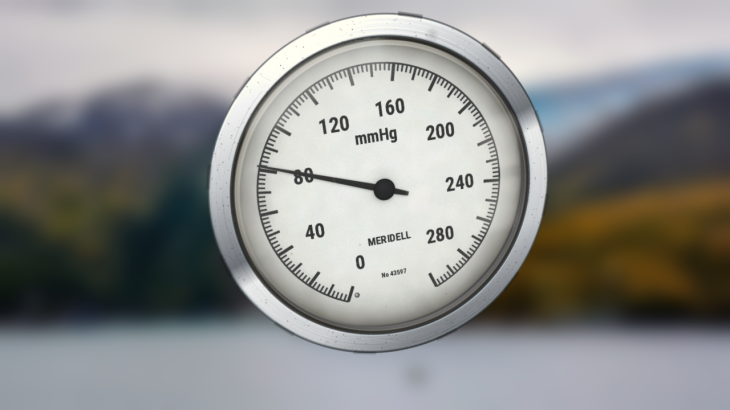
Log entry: mmHg 82
